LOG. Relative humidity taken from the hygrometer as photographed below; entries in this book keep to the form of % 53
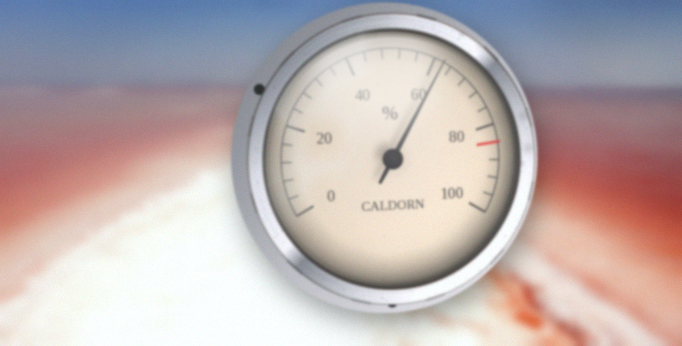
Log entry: % 62
